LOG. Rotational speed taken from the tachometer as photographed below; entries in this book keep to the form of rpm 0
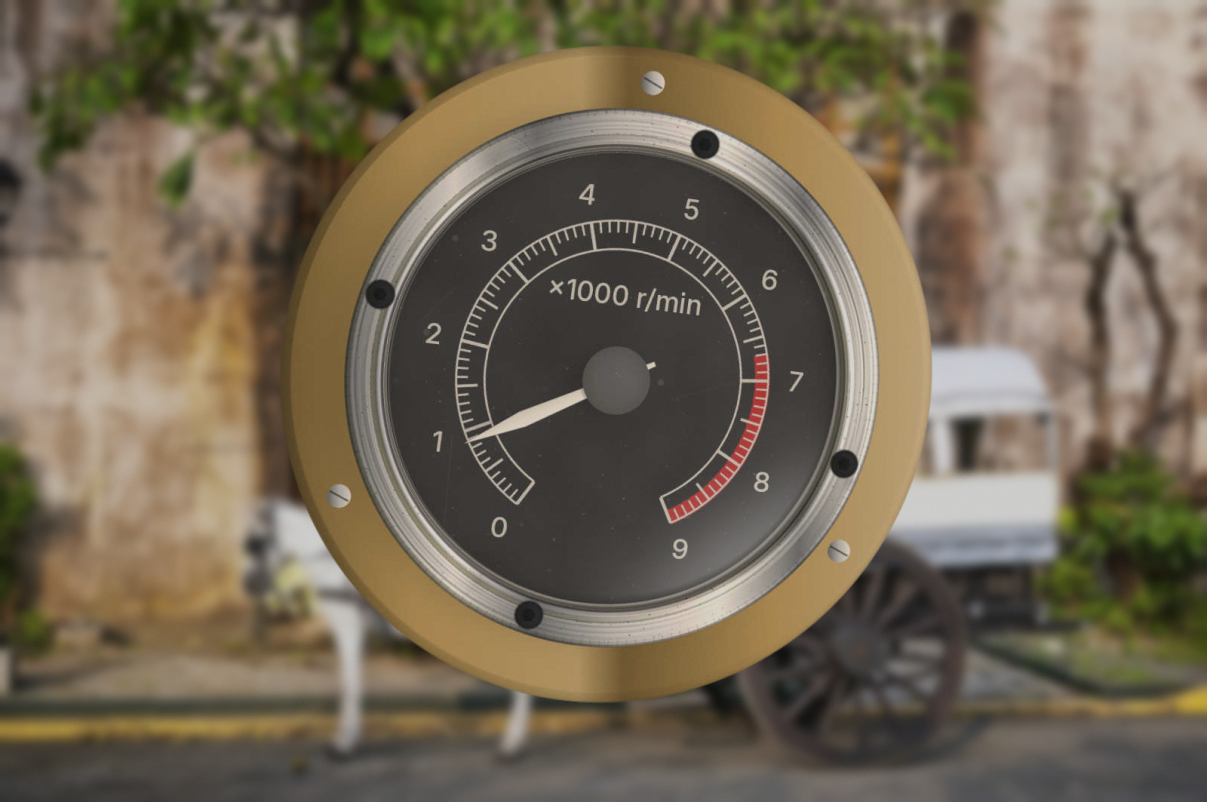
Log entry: rpm 900
